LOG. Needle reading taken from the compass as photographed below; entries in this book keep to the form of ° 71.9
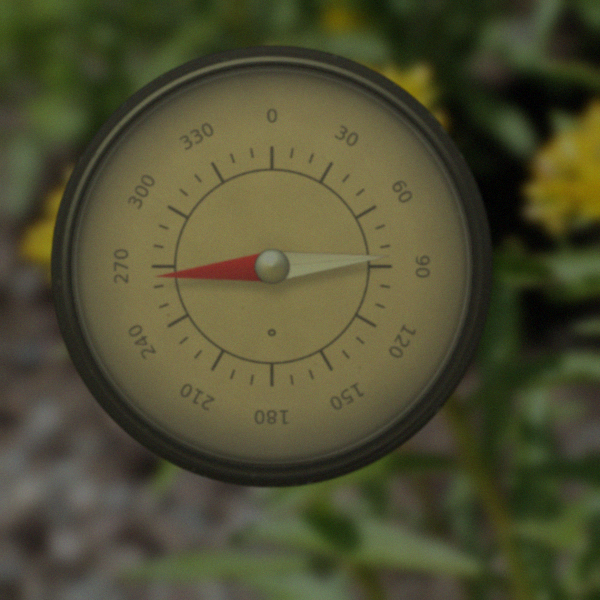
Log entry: ° 265
